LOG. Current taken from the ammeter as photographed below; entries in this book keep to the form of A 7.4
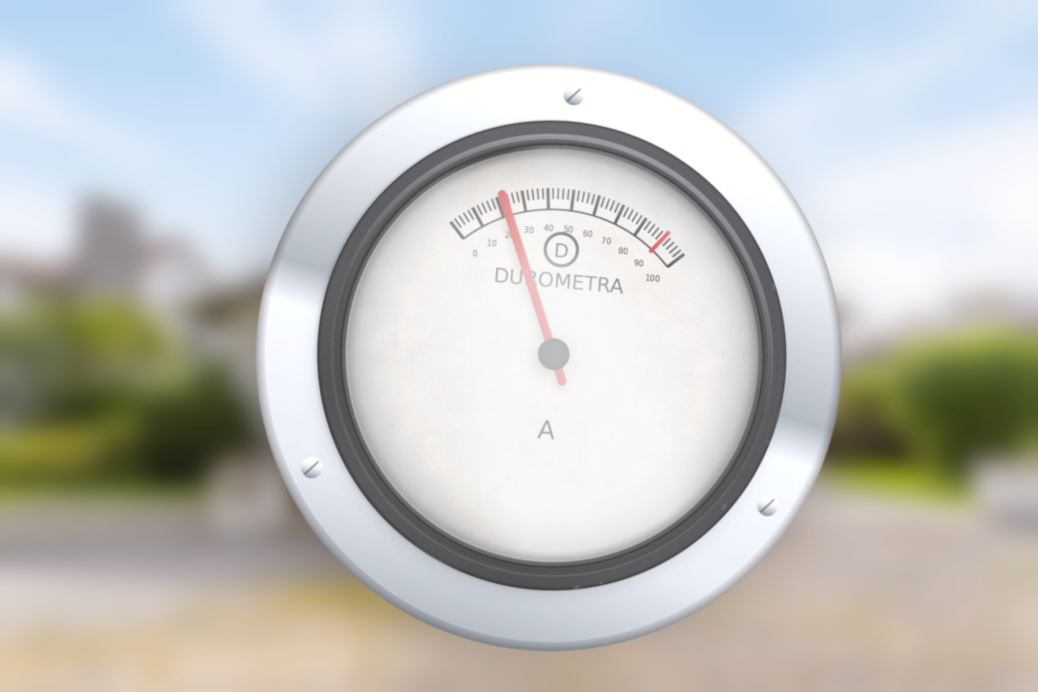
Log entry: A 22
